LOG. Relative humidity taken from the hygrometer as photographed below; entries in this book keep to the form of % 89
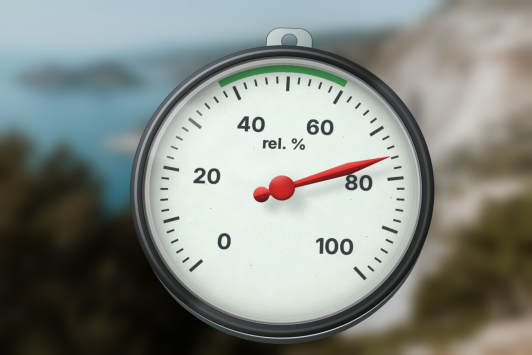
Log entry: % 76
